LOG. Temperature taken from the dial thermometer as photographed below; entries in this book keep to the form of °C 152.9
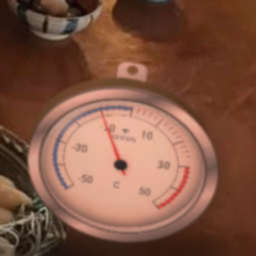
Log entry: °C -10
